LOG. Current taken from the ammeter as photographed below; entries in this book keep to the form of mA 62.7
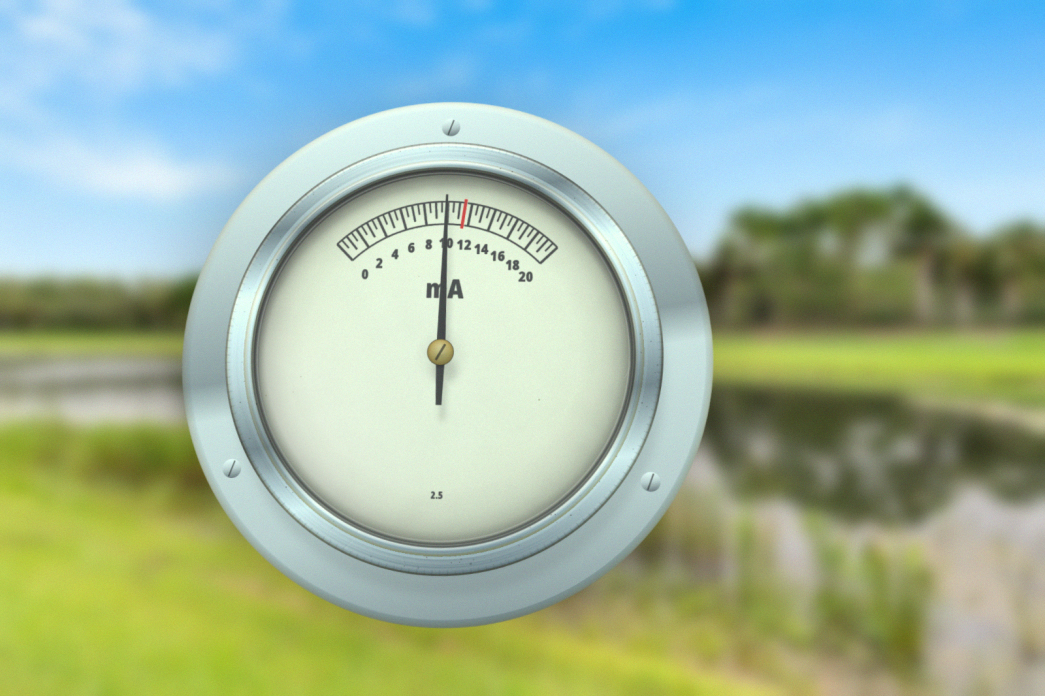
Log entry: mA 10
